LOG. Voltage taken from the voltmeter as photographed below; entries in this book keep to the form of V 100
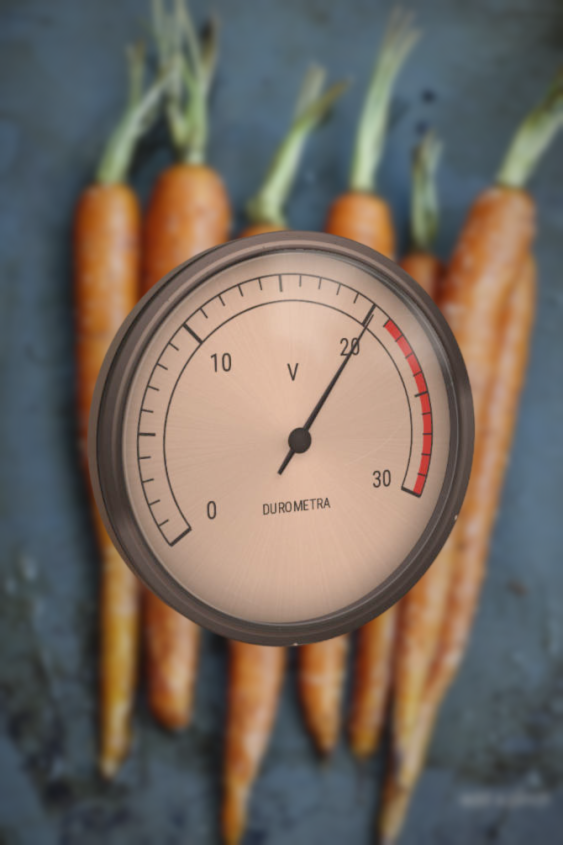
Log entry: V 20
